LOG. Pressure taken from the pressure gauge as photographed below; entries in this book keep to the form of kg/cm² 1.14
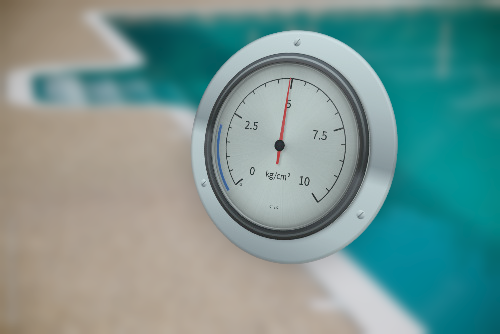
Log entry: kg/cm² 5
